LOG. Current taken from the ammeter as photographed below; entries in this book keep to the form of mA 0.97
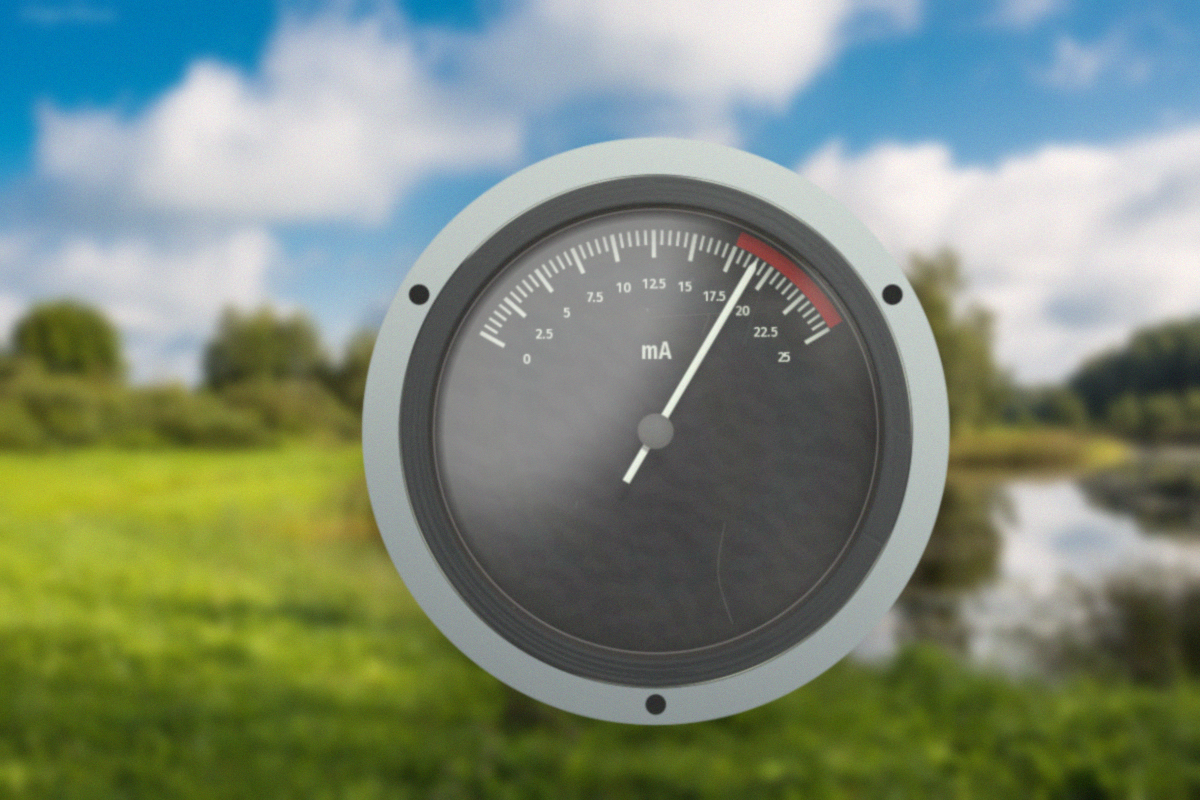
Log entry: mA 19
